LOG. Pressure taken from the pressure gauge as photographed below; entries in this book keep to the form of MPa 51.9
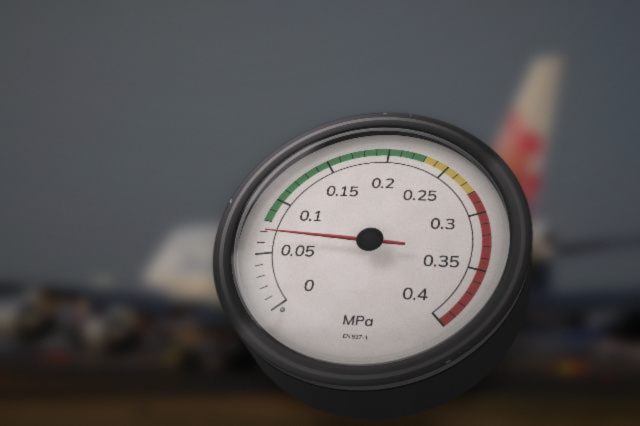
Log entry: MPa 0.07
